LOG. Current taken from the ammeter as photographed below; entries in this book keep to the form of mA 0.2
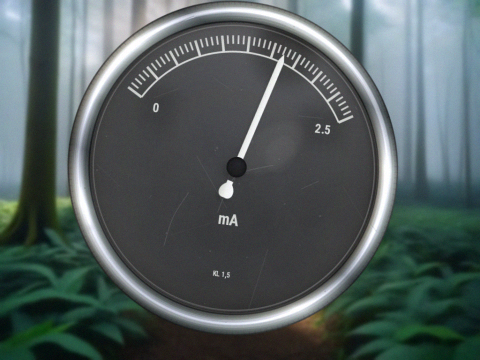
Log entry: mA 1.6
